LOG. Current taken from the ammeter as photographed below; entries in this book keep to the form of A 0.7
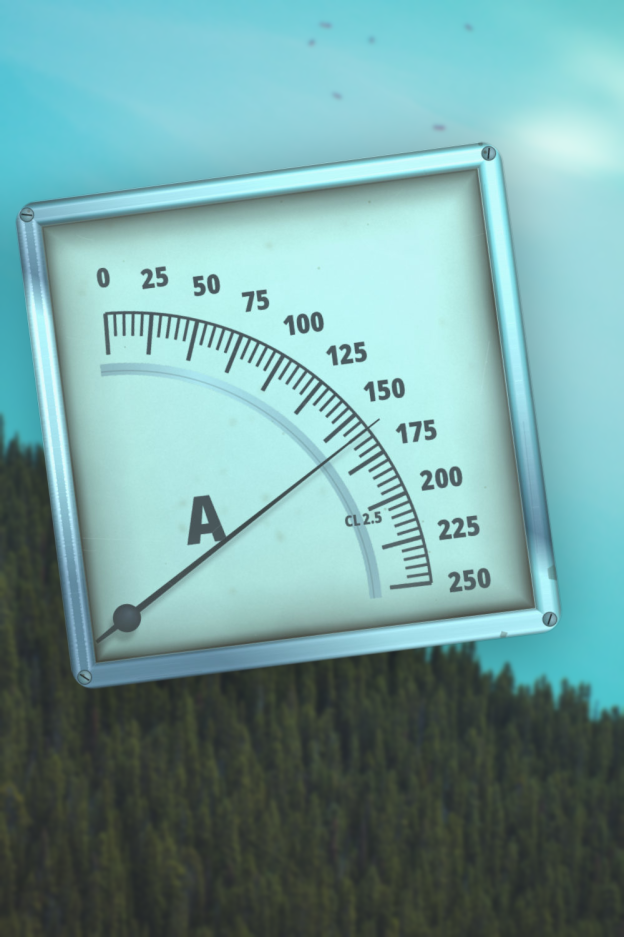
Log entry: A 160
